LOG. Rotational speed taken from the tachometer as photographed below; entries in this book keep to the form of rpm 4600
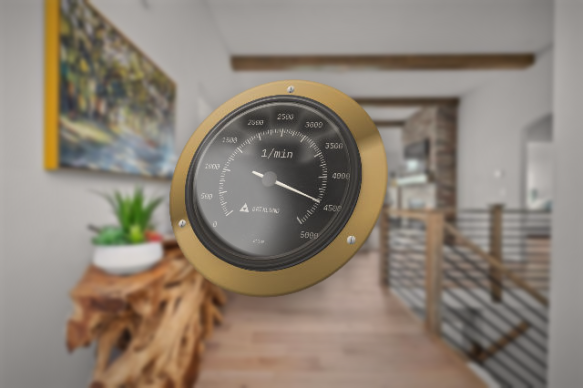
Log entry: rpm 4500
